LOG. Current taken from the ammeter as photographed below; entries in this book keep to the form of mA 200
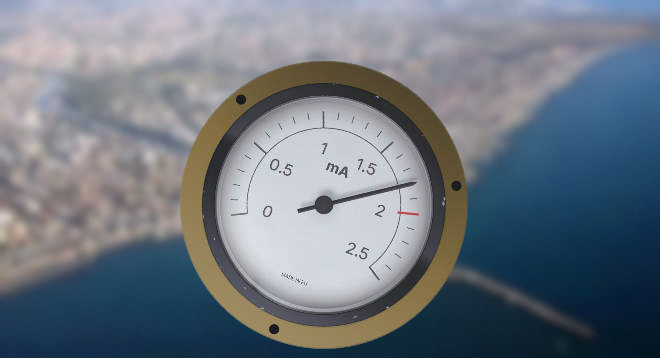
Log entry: mA 1.8
